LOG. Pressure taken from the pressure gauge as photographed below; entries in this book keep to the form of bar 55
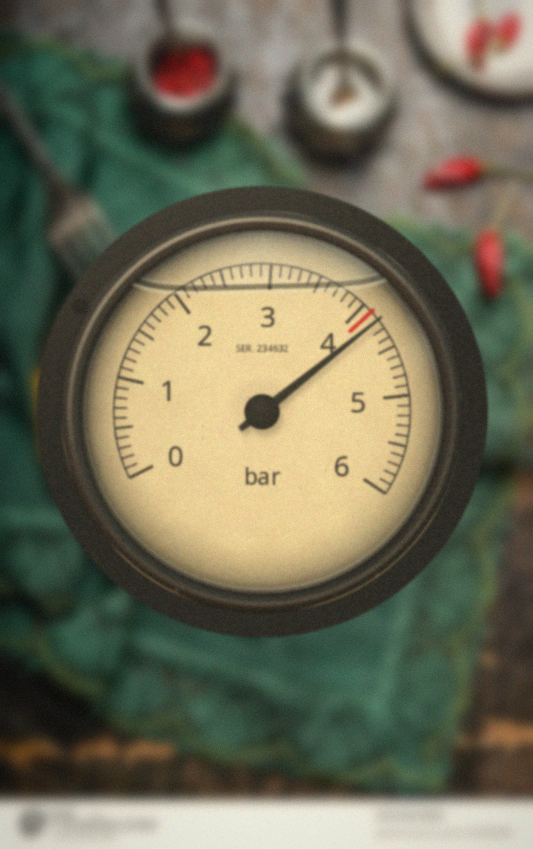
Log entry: bar 4.2
